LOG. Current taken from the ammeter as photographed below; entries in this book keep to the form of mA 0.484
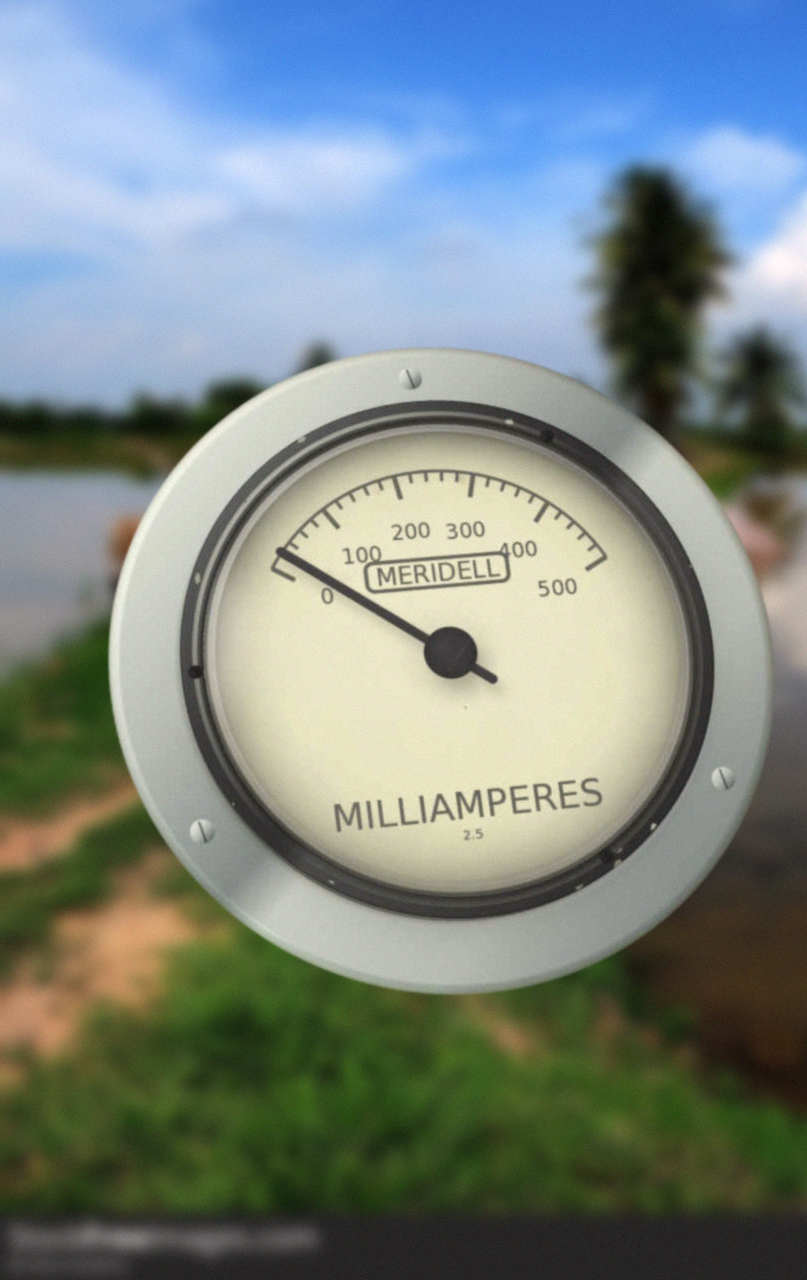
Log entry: mA 20
